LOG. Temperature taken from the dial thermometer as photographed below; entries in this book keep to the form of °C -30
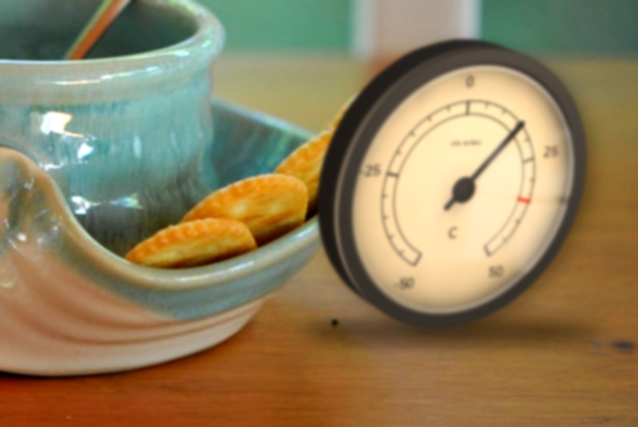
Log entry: °C 15
